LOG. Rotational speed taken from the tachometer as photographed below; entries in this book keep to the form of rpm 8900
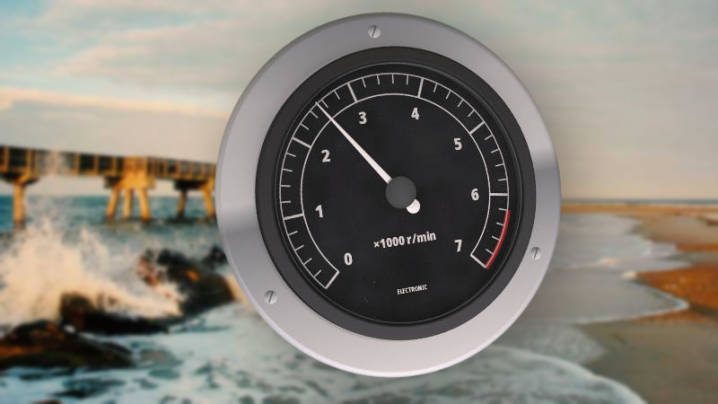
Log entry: rpm 2500
